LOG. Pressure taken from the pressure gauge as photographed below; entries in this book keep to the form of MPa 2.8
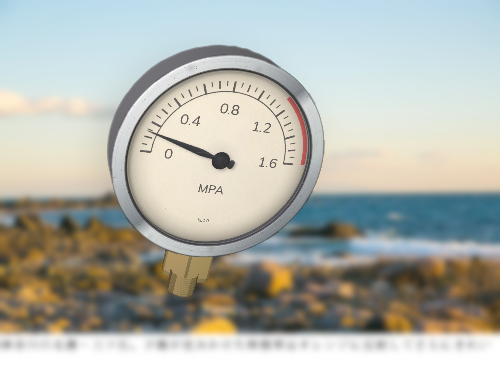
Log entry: MPa 0.15
